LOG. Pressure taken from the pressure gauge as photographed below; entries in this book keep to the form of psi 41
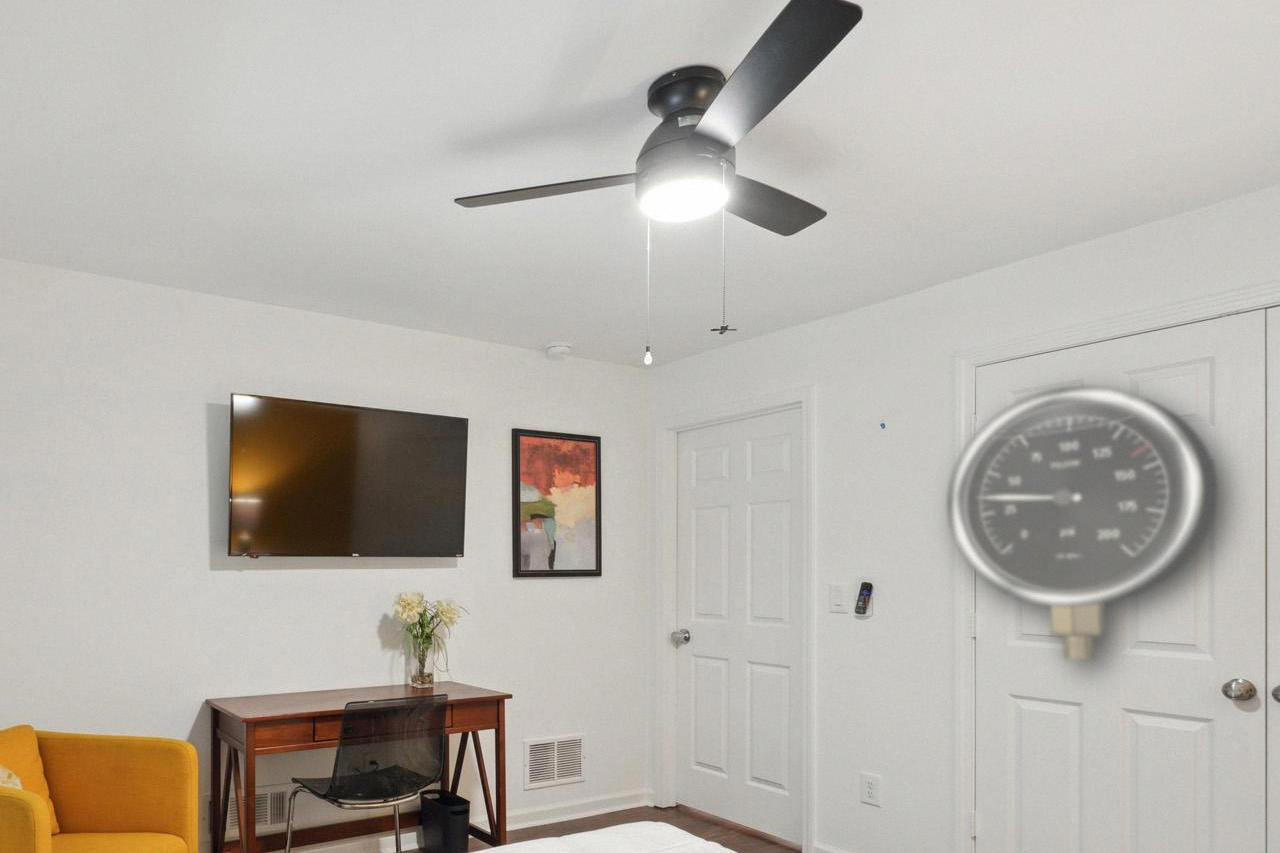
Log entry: psi 35
